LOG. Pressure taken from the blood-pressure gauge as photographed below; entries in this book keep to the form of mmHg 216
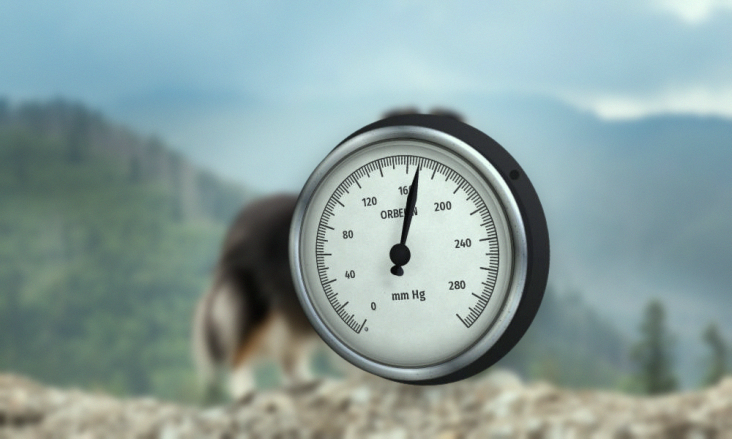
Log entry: mmHg 170
